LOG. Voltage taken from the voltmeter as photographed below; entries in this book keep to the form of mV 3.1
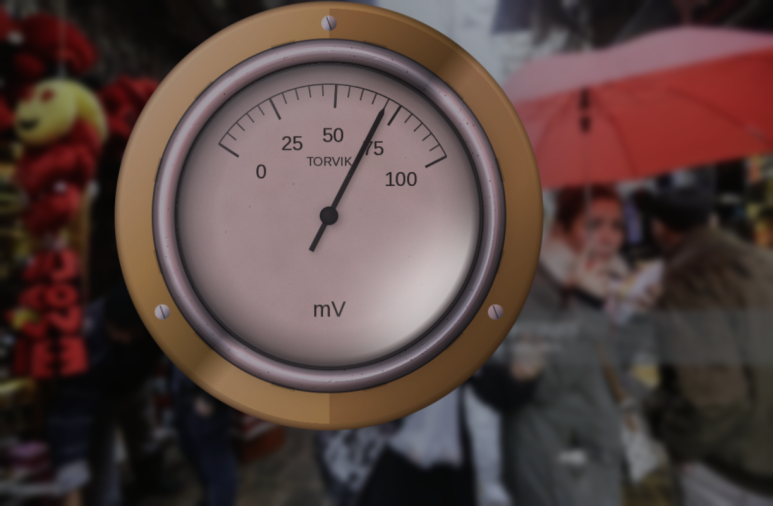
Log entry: mV 70
